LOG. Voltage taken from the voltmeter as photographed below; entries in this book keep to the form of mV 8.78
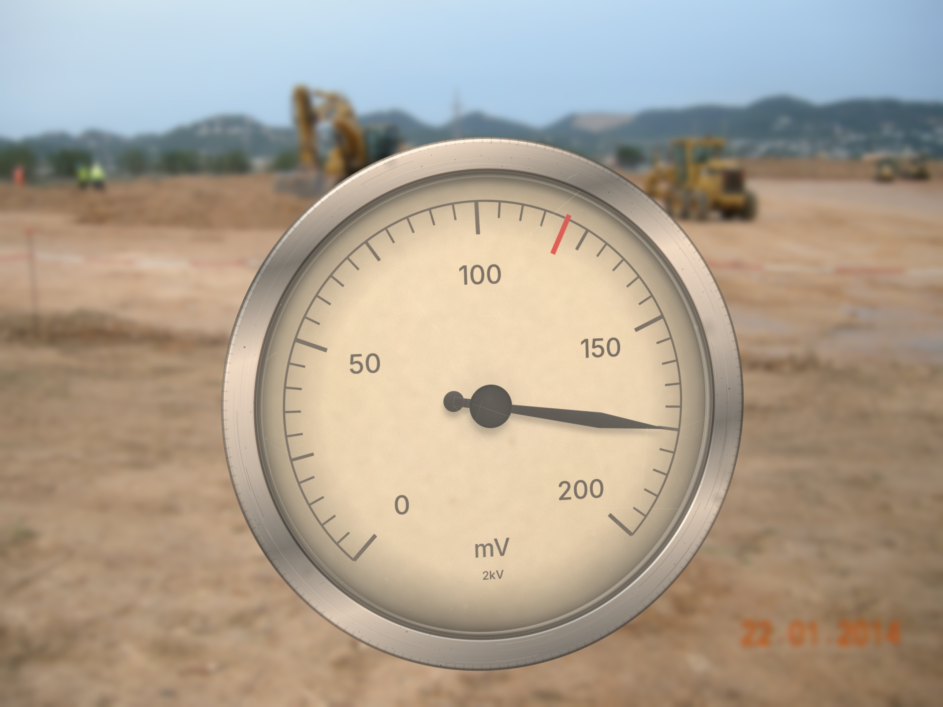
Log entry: mV 175
